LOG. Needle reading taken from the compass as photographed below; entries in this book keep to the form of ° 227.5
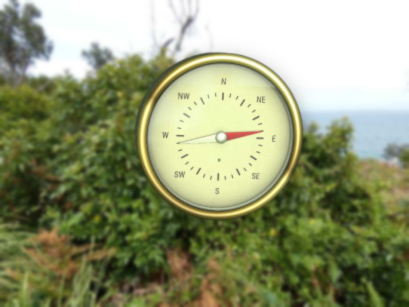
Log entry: ° 80
